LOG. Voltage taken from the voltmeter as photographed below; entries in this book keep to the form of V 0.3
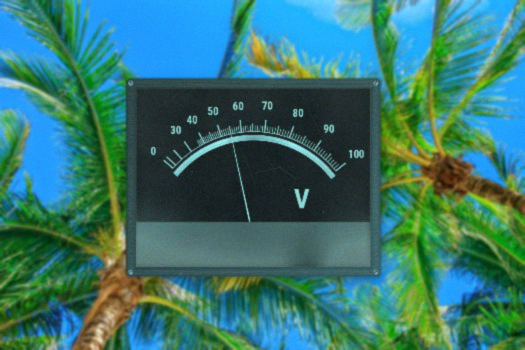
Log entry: V 55
